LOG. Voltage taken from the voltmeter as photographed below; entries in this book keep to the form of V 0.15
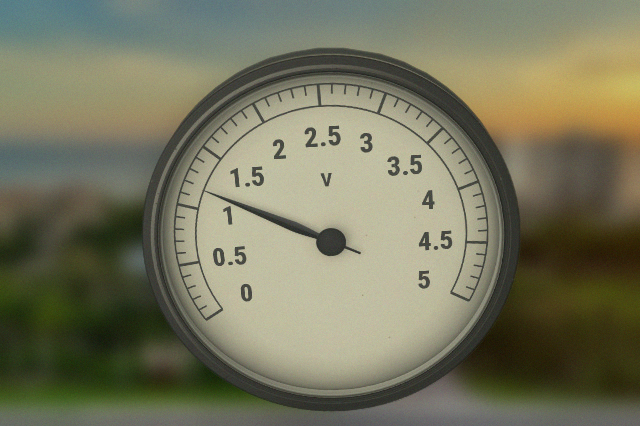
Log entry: V 1.2
